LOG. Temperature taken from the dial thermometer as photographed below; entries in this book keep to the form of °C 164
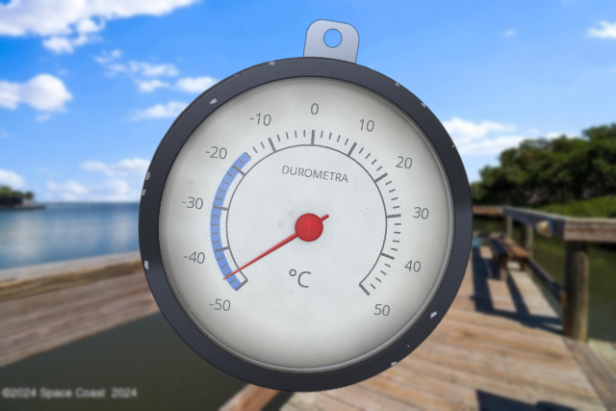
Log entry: °C -46
